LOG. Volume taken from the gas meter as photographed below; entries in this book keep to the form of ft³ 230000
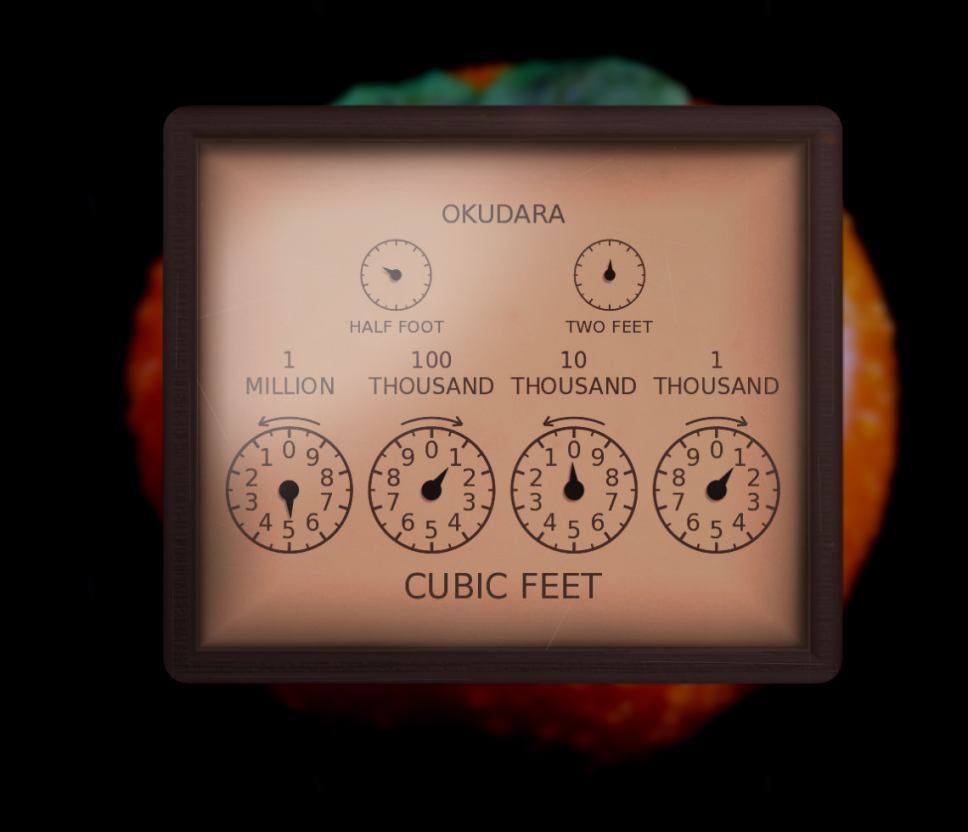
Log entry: ft³ 510100
